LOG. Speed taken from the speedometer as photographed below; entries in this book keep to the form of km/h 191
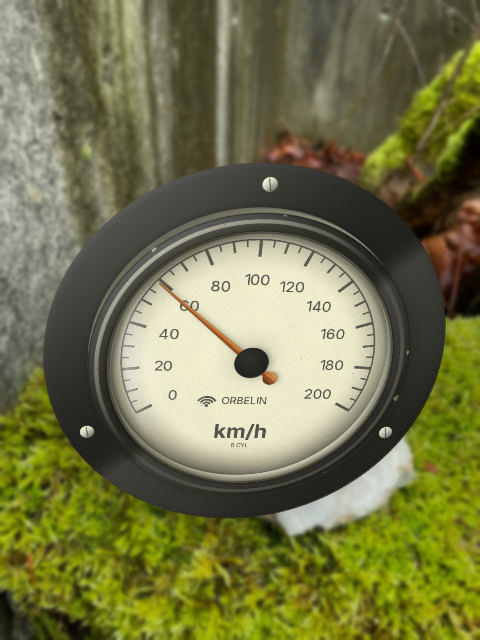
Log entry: km/h 60
